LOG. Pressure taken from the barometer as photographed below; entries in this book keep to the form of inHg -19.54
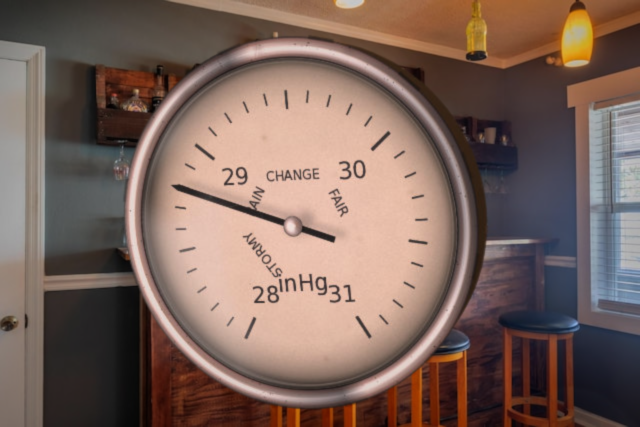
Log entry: inHg 28.8
